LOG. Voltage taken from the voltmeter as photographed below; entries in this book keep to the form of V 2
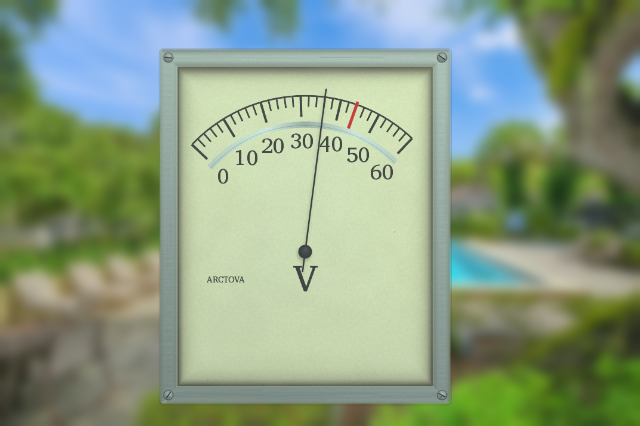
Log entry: V 36
